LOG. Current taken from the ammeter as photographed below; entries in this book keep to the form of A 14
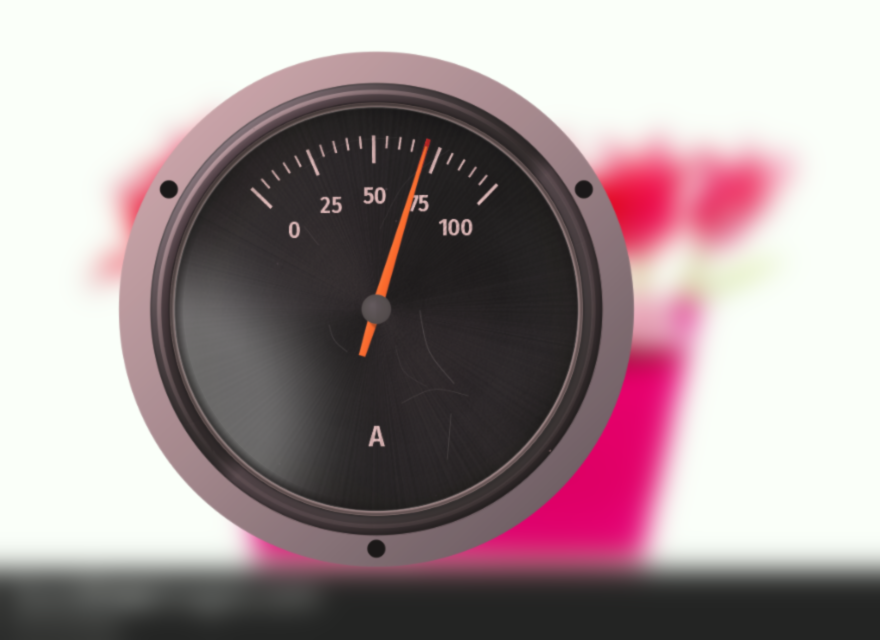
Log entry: A 70
